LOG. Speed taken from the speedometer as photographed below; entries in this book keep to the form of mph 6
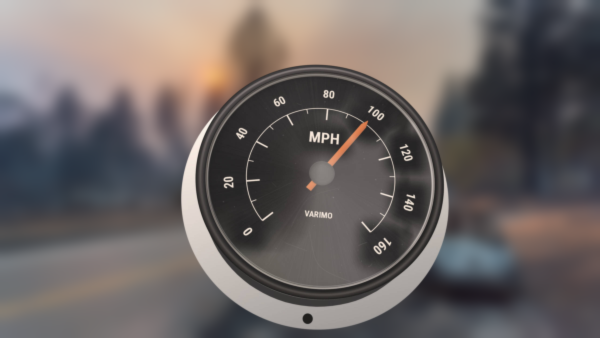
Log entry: mph 100
